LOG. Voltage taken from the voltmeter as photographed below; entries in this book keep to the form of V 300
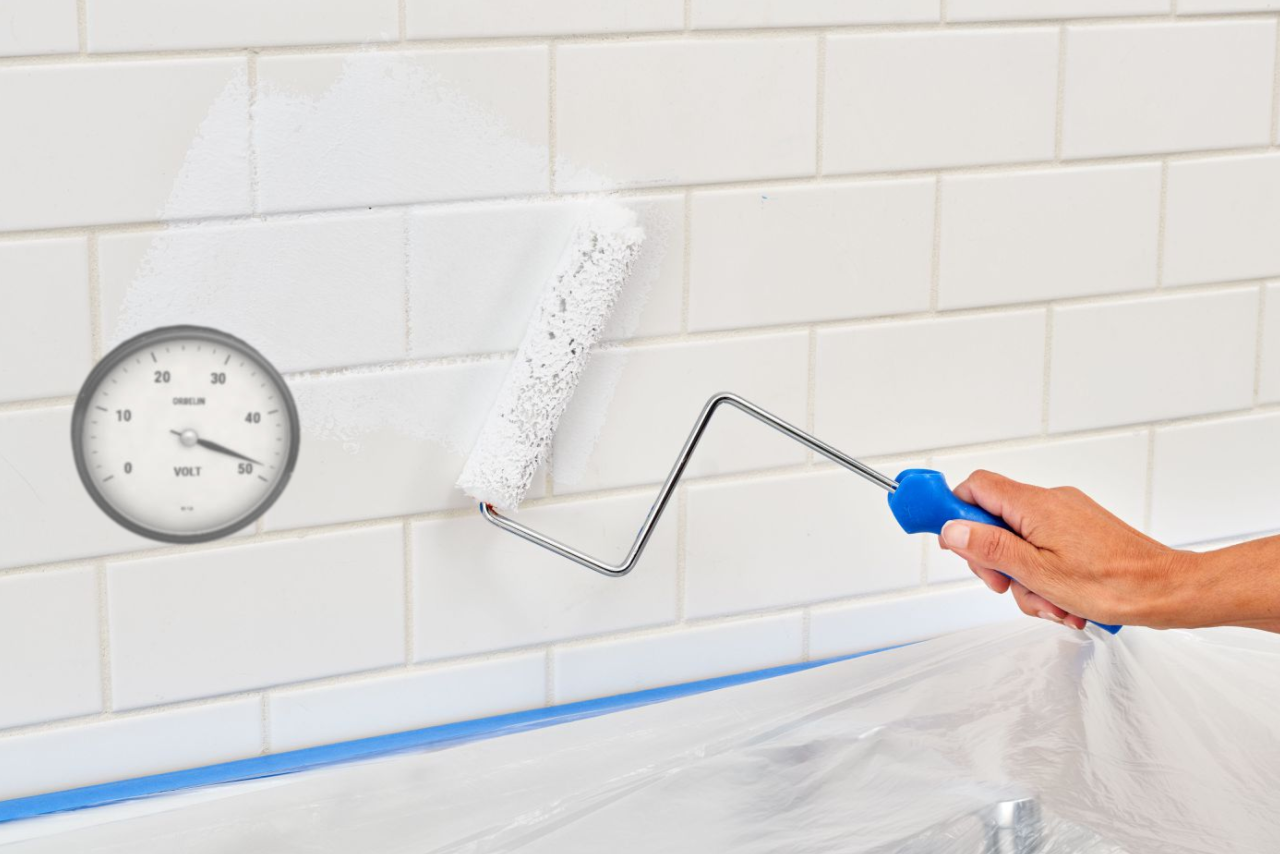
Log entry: V 48
